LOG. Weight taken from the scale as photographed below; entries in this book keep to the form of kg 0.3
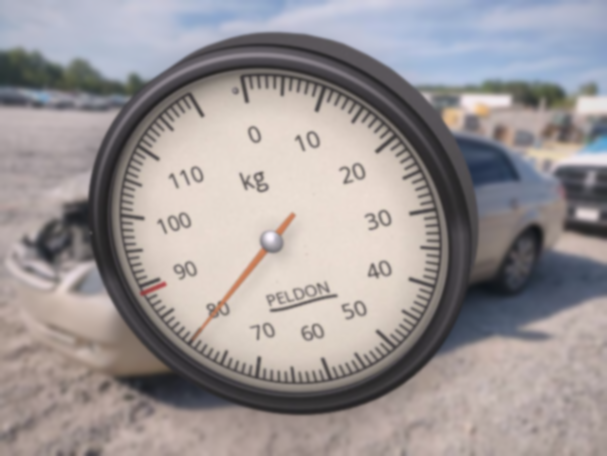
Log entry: kg 80
